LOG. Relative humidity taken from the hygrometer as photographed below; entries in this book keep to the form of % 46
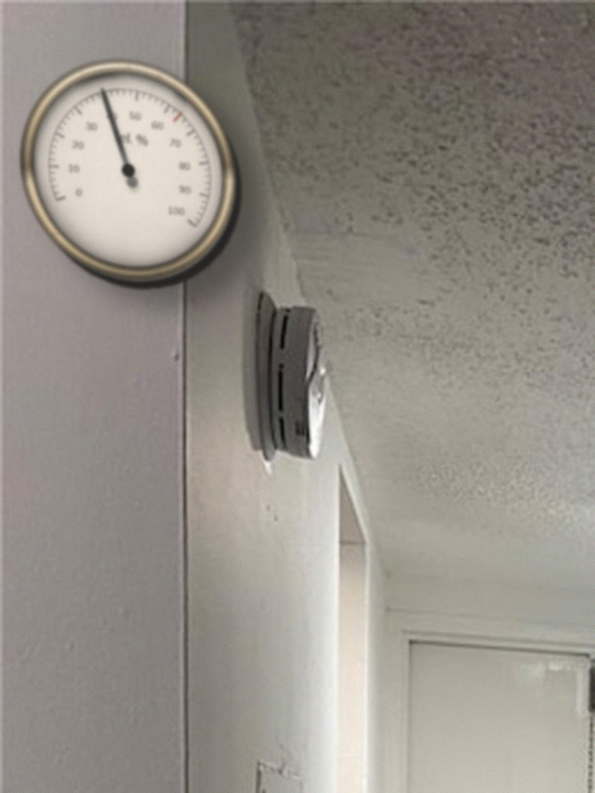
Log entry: % 40
